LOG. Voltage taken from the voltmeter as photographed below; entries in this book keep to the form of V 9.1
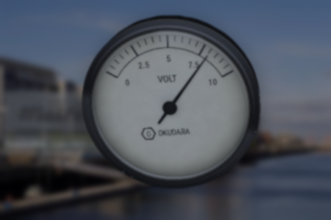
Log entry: V 8
